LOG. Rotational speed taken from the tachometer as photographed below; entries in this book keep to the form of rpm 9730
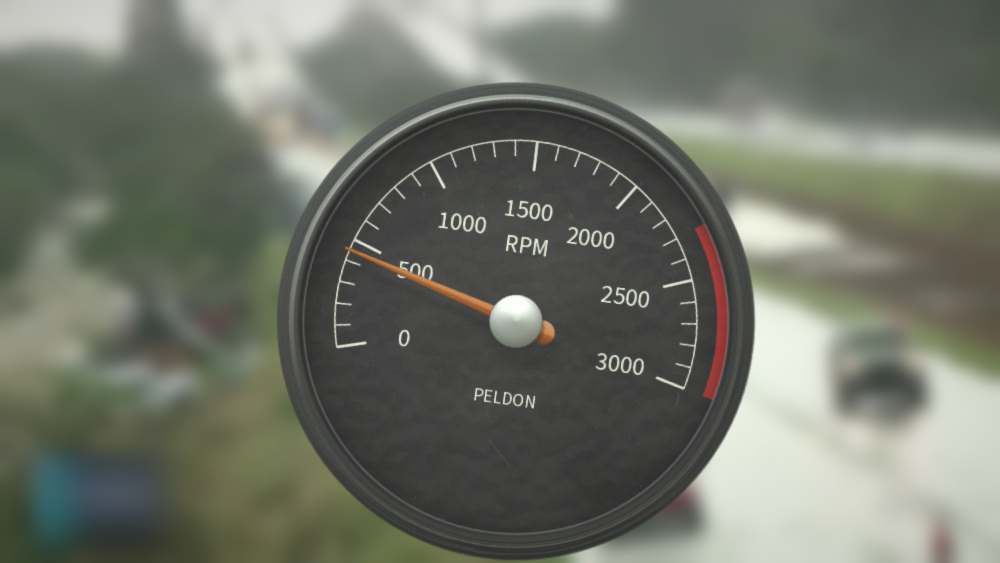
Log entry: rpm 450
